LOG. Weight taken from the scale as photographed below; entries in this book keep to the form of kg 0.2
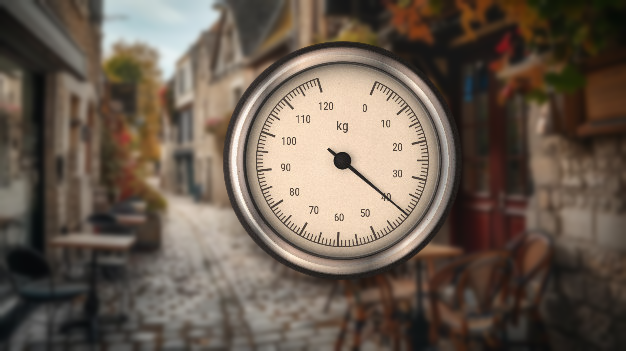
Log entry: kg 40
